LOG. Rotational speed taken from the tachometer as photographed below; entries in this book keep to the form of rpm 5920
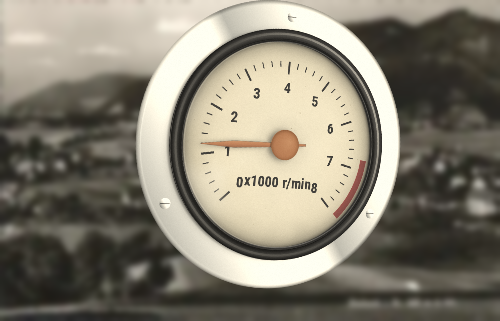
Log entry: rpm 1200
